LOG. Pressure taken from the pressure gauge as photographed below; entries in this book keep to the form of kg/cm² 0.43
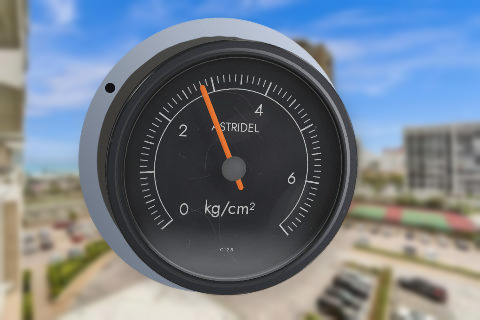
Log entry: kg/cm² 2.8
